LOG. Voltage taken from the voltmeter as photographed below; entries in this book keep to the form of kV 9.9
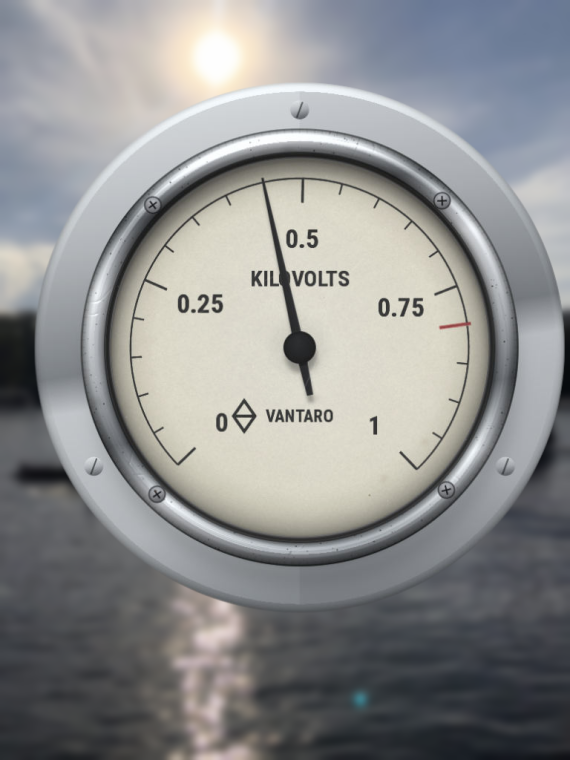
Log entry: kV 0.45
